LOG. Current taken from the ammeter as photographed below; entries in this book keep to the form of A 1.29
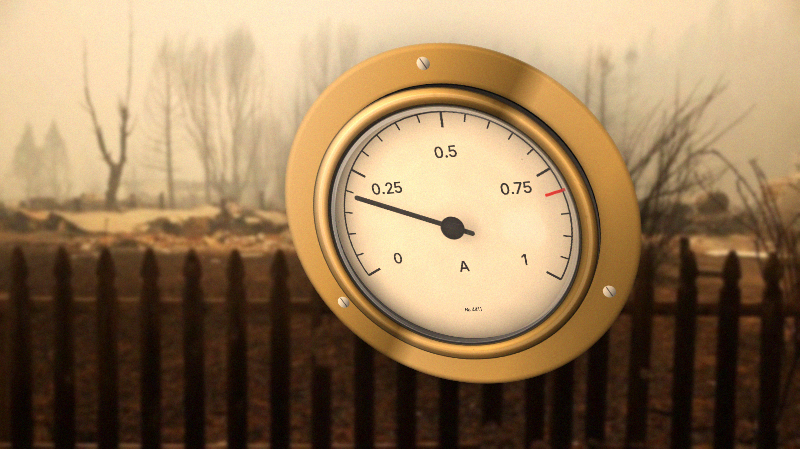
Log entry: A 0.2
